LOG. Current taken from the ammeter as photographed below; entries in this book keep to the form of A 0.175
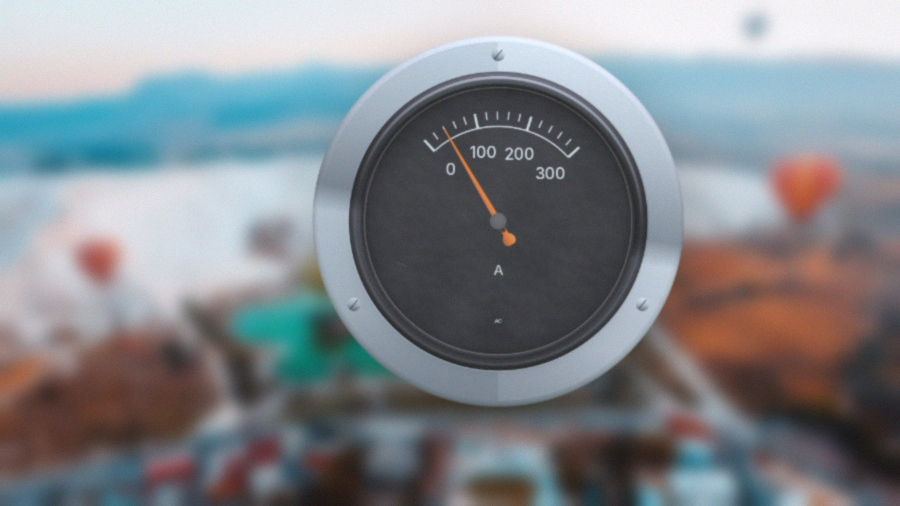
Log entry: A 40
